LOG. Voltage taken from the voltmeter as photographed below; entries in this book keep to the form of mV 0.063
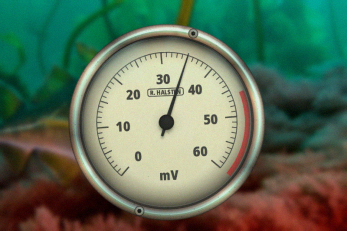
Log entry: mV 35
